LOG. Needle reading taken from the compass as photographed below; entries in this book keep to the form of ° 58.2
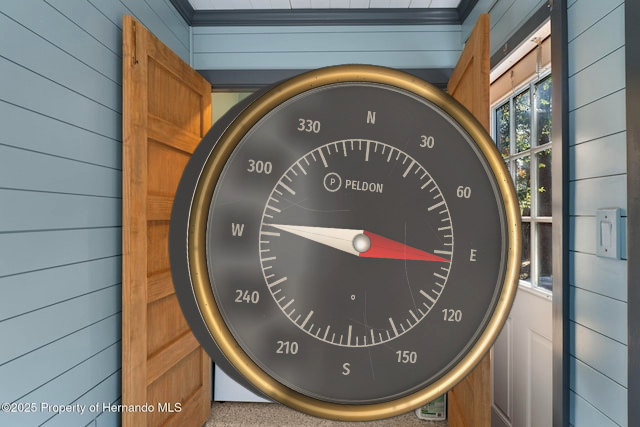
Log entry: ° 95
